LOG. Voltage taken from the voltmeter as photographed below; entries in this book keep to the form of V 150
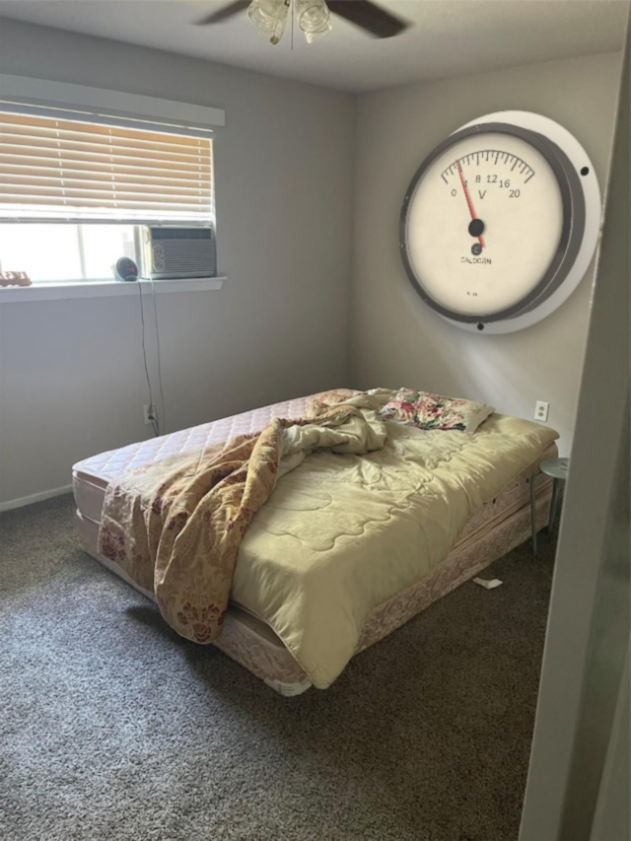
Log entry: V 4
